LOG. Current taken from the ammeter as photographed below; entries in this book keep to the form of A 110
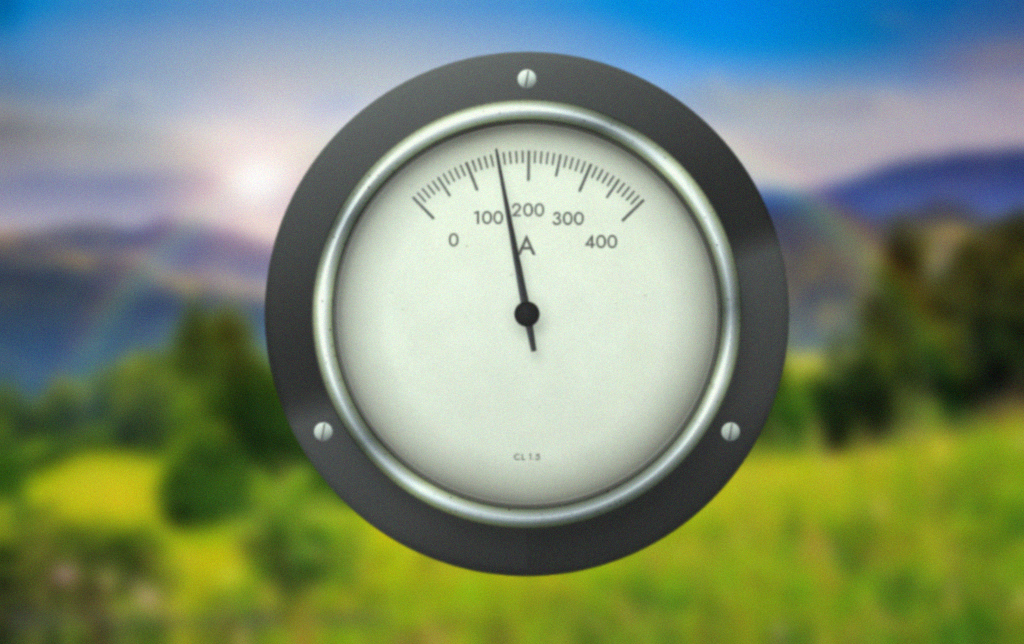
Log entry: A 150
